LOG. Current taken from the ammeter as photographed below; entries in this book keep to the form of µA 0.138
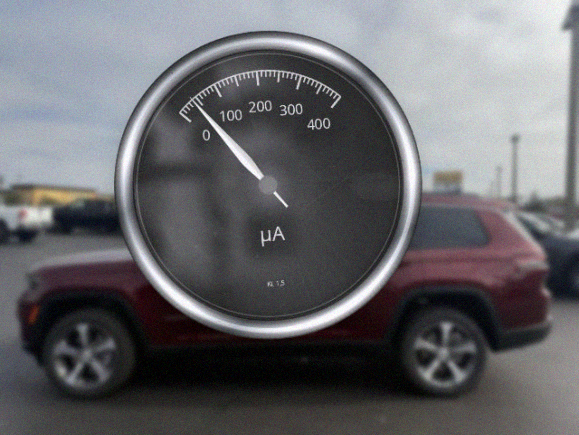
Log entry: µA 40
